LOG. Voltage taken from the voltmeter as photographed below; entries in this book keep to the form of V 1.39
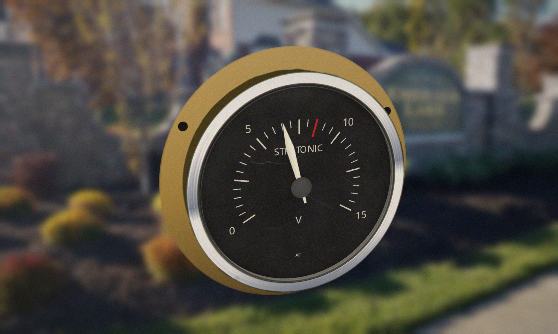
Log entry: V 6.5
